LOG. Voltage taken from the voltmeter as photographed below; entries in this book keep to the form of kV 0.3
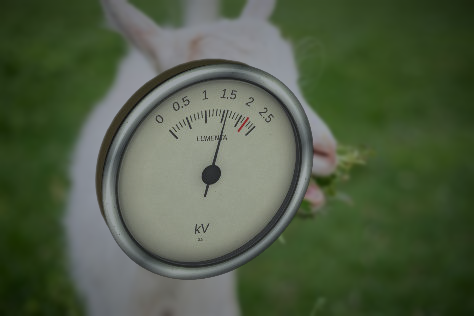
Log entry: kV 1.5
